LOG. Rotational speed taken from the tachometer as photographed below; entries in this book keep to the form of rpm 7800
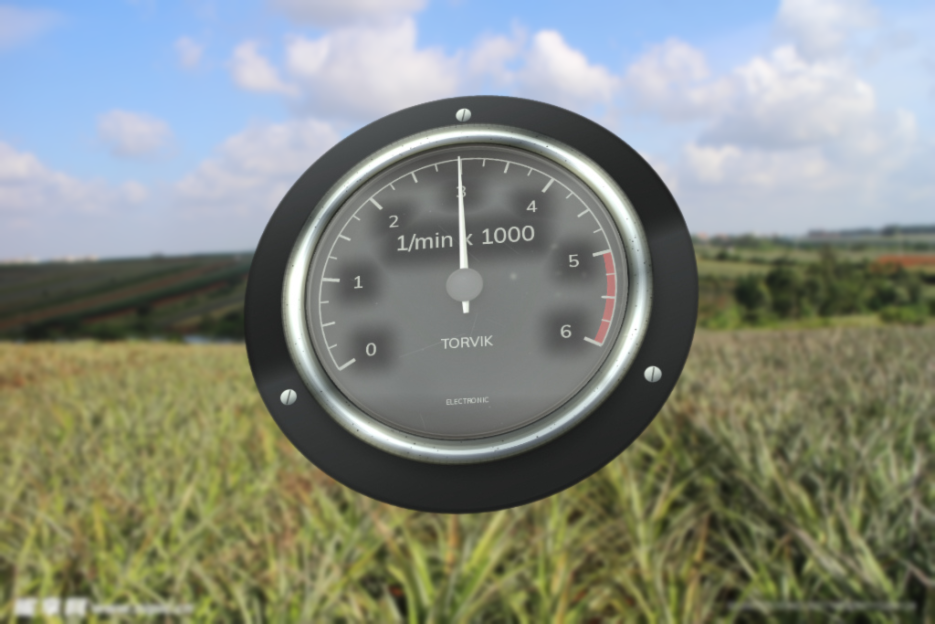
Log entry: rpm 3000
